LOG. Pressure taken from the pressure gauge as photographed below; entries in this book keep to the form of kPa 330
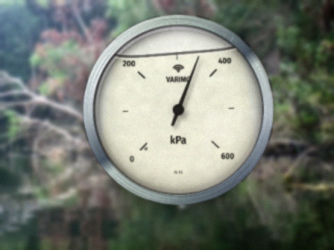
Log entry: kPa 350
